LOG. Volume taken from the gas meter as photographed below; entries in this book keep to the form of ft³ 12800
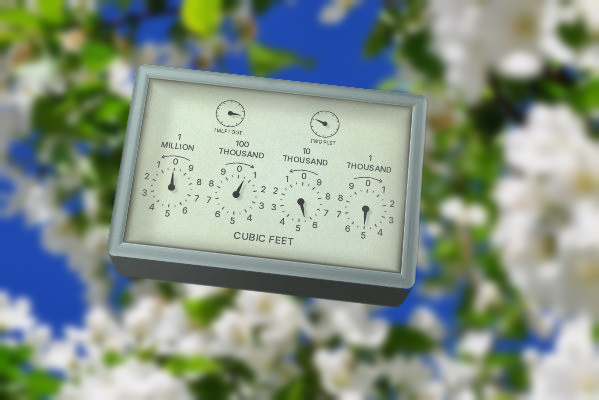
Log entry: ft³ 5500
